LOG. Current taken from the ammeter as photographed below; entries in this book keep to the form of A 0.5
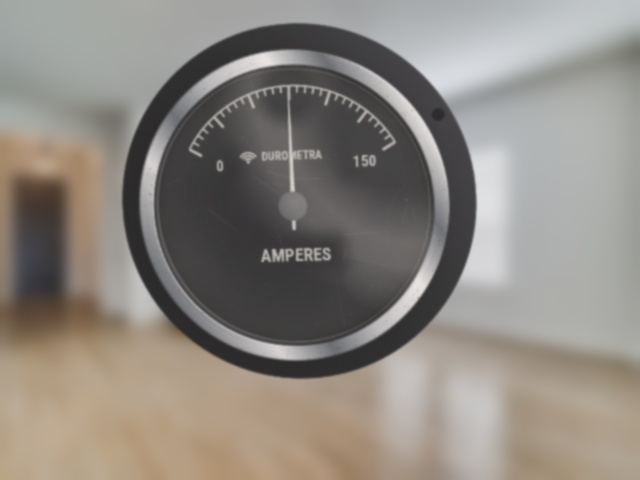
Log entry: A 75
